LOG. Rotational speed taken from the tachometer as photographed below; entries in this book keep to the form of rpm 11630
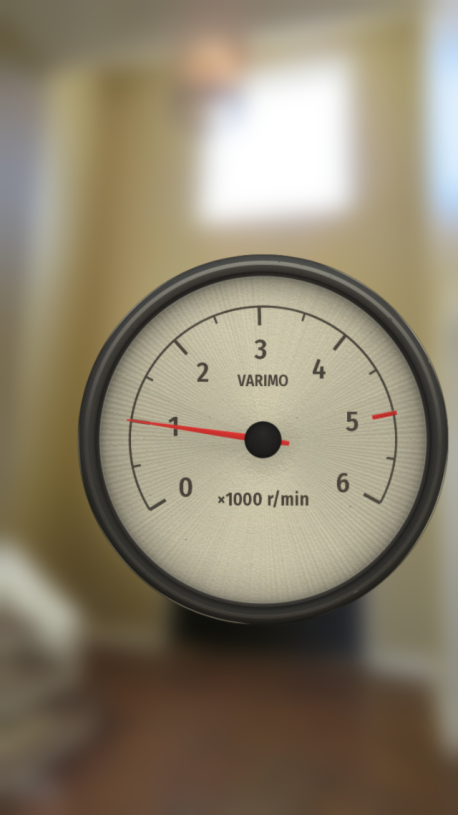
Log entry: rpm 1000
